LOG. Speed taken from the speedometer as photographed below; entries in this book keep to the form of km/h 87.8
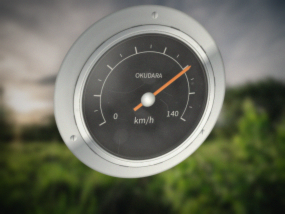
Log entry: km/h 100
